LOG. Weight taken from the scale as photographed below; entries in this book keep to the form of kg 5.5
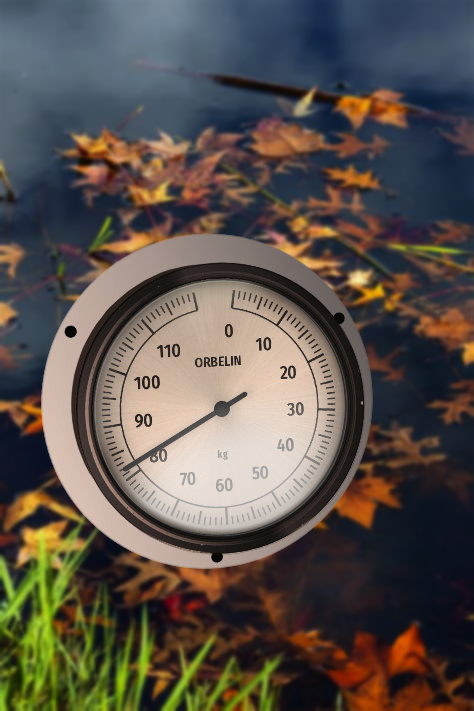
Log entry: kg 82
